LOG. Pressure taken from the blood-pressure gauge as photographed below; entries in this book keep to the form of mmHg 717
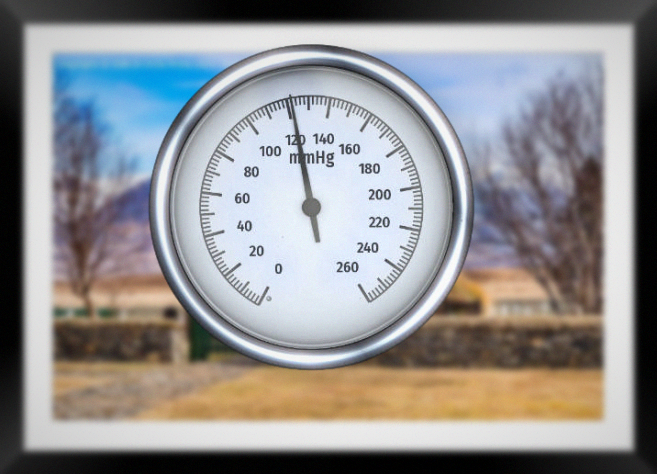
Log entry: mmHg 122
